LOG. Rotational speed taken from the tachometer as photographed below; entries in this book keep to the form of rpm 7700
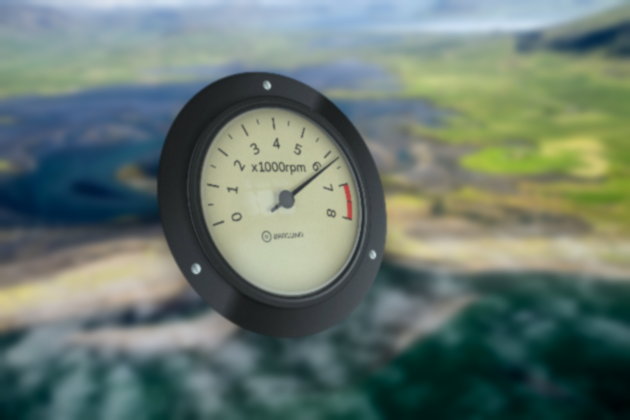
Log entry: rpm 6250
